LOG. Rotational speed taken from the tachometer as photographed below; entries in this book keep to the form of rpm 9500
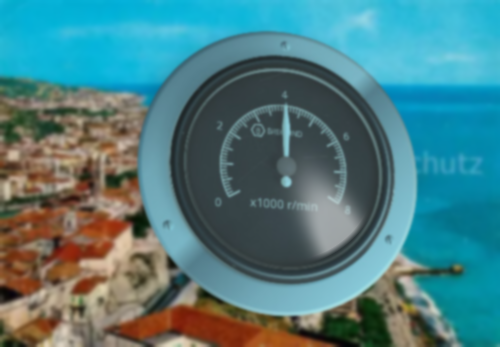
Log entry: rpm 4000
